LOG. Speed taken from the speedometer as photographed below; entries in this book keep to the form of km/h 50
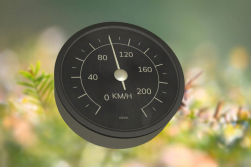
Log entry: km/h 100
